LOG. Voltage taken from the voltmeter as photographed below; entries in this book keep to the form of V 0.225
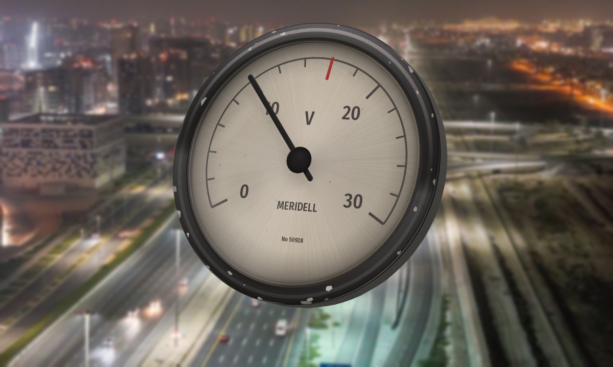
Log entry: V 10
